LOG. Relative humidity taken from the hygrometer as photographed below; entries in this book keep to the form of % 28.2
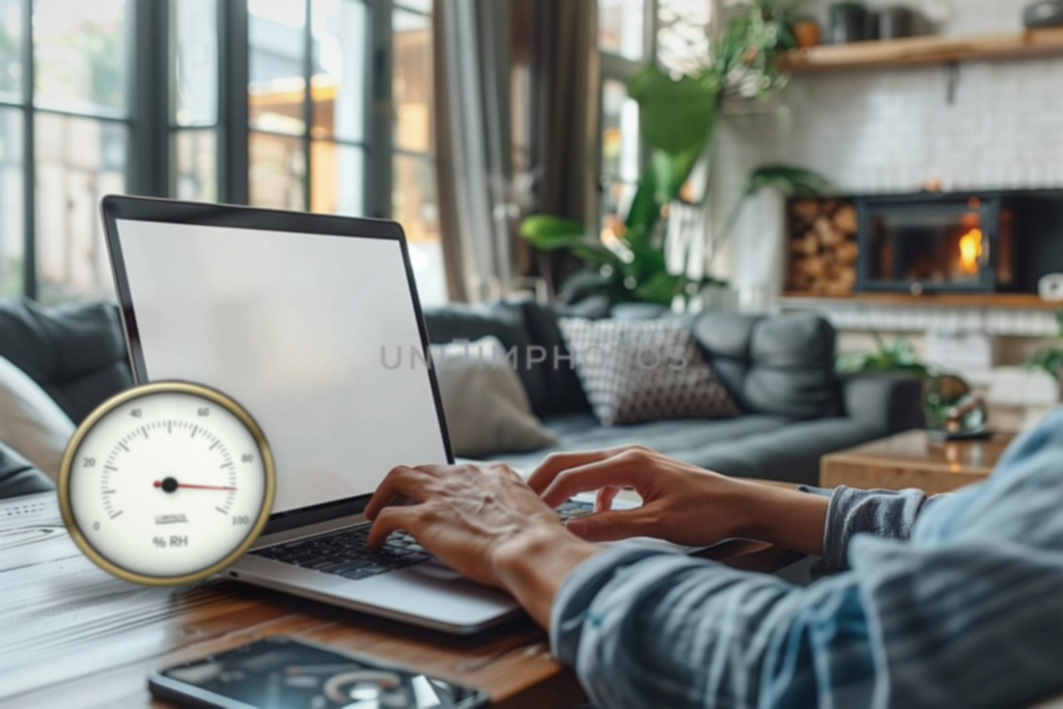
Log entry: % 90
